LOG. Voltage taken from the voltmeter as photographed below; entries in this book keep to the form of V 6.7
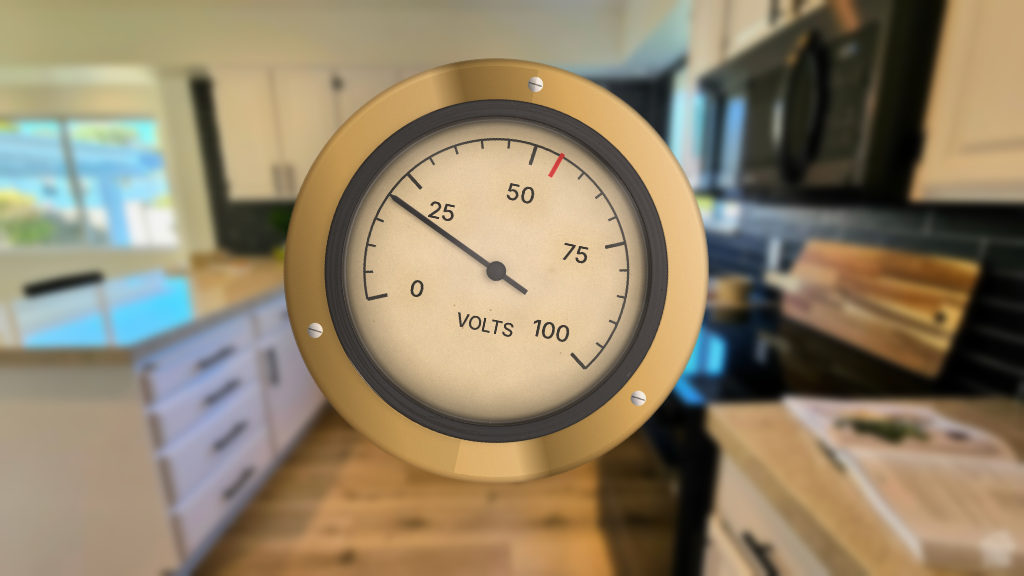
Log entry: V 20
